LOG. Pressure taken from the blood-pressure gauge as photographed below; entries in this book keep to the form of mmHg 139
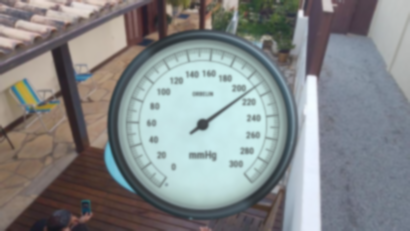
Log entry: mmHg 210
